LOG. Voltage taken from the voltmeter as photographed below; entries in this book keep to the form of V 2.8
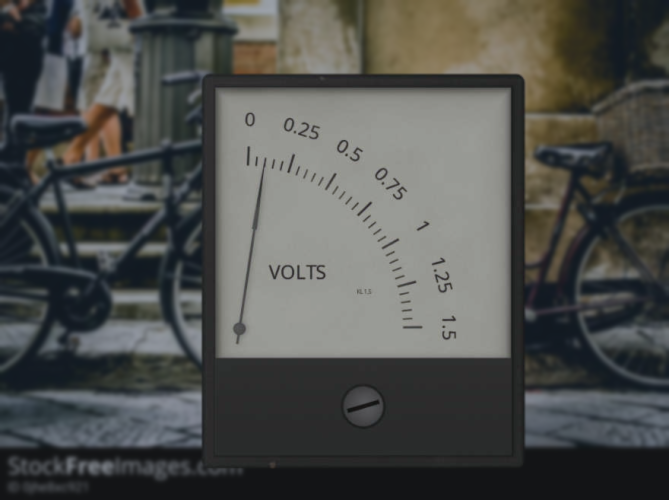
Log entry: V 0.1
